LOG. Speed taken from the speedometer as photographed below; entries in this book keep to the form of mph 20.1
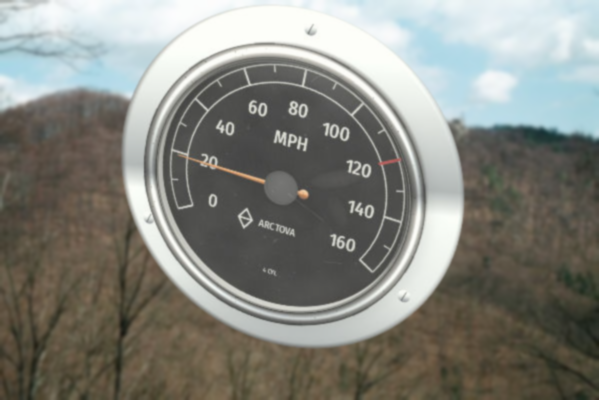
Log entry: mph 20
